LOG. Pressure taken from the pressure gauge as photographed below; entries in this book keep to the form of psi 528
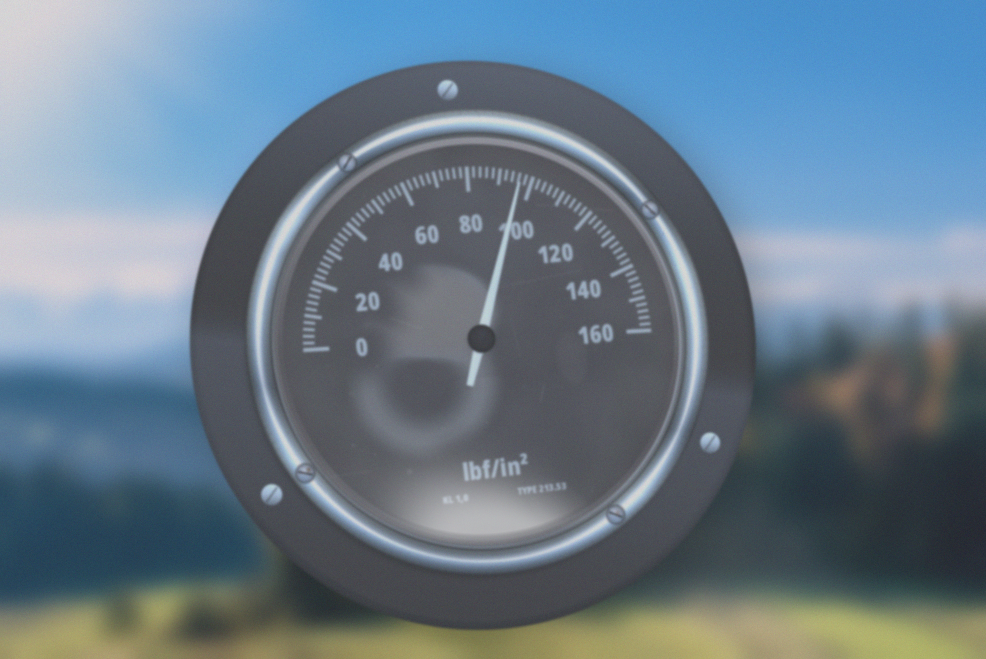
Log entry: psi 96
